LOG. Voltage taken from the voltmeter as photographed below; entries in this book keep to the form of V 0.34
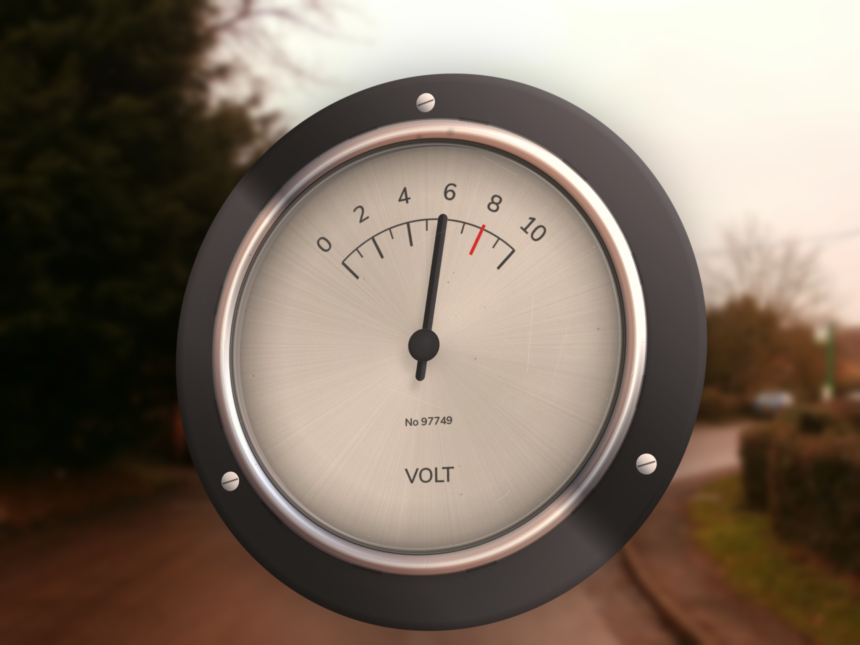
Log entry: V 6
